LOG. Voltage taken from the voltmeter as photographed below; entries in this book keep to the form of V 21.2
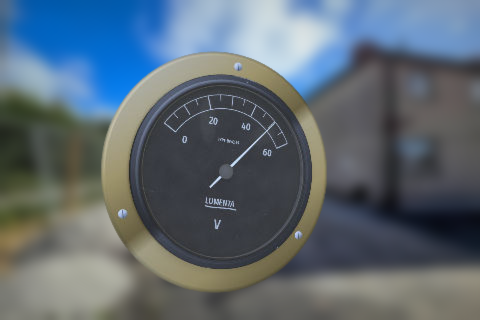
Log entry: V 50
